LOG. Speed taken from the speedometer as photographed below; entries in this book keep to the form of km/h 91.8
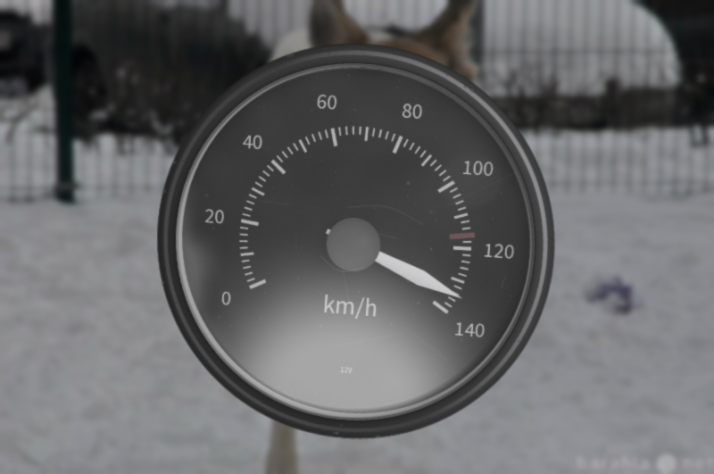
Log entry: km/h 134
